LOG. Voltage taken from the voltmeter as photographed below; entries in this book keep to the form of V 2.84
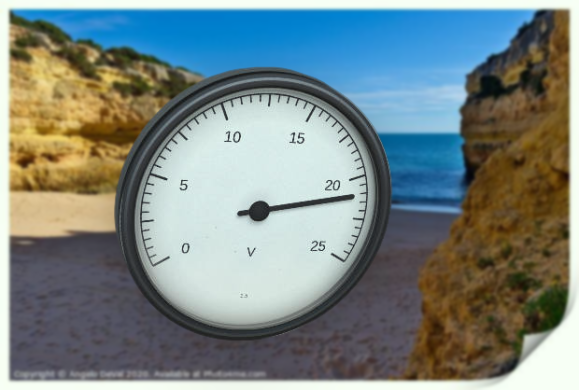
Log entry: V 21
